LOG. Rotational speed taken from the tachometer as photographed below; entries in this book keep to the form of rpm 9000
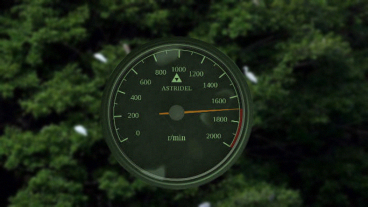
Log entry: rpm 1700
